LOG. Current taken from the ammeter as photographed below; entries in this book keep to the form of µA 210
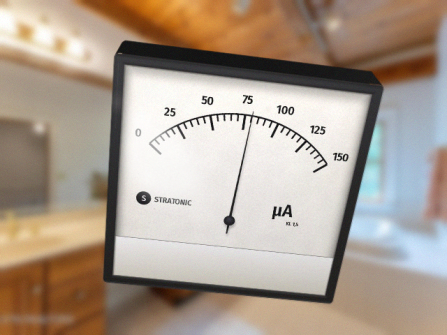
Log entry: µA 80
